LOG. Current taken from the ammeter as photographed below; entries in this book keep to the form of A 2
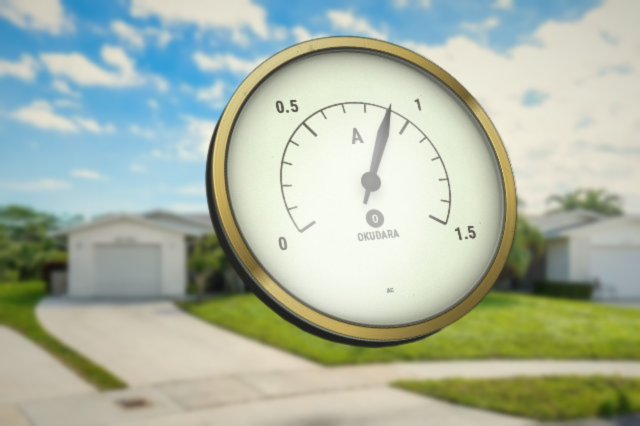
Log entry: A 0.9
